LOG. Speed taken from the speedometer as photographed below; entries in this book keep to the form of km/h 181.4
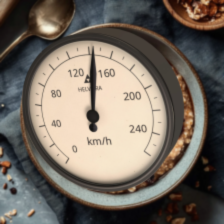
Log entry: km/h 145
